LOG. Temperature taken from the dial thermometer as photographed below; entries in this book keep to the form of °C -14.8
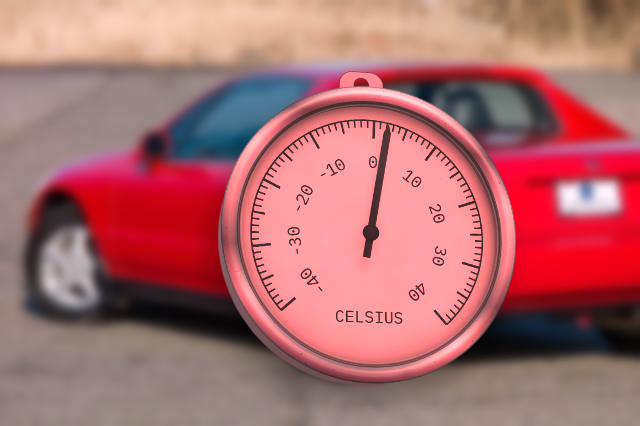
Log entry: °C 2
